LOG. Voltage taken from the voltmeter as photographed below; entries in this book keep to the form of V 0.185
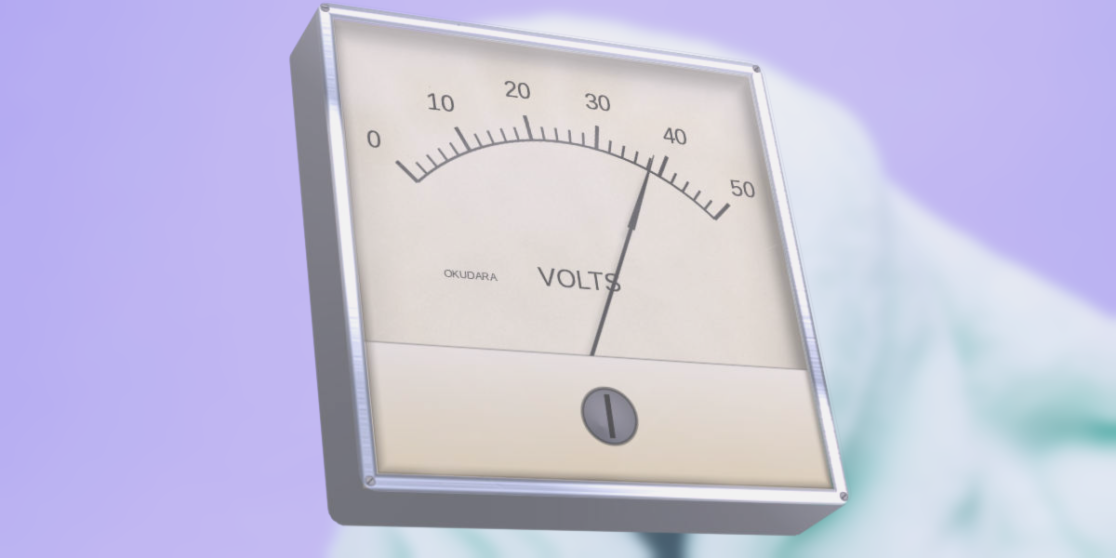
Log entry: V 38
